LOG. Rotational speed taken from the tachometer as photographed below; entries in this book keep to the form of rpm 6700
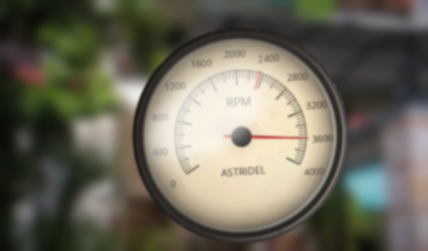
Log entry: rpm 3600
